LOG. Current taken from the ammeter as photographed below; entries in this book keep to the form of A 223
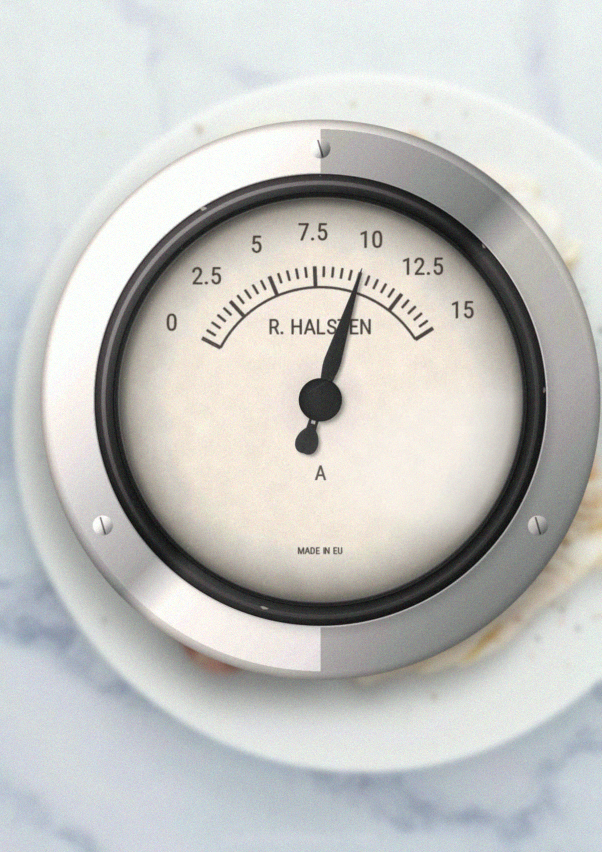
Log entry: A 10
